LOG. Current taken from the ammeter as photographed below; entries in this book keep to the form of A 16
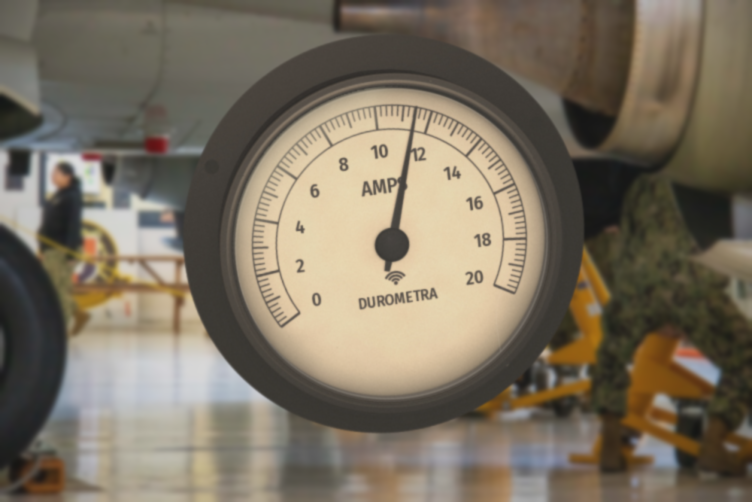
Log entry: A 11.4
